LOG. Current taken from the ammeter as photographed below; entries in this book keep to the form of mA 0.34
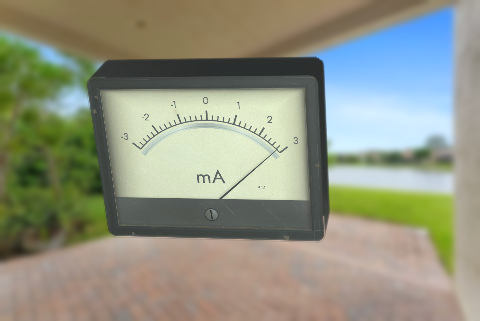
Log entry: mA 2.8
